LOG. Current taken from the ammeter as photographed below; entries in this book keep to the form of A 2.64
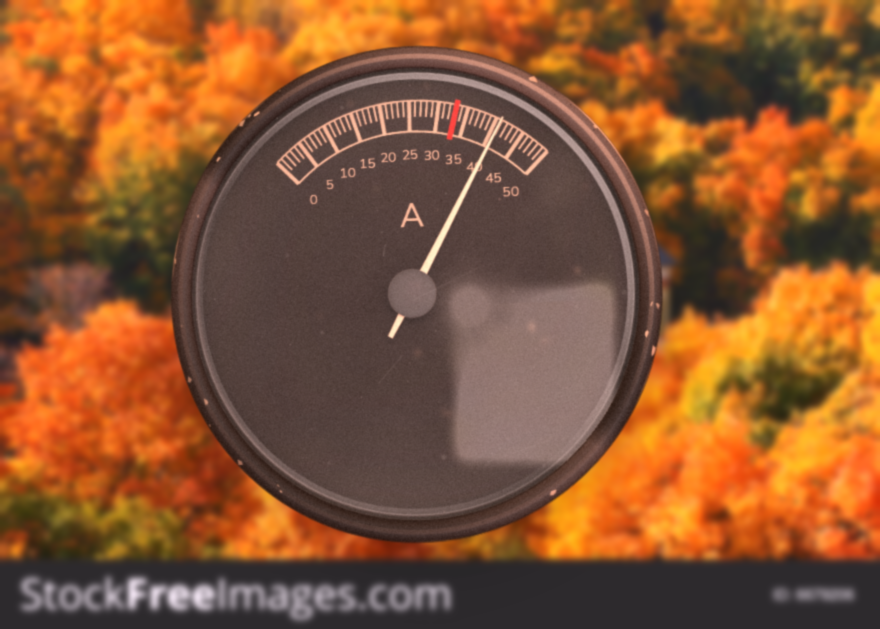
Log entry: A 41
